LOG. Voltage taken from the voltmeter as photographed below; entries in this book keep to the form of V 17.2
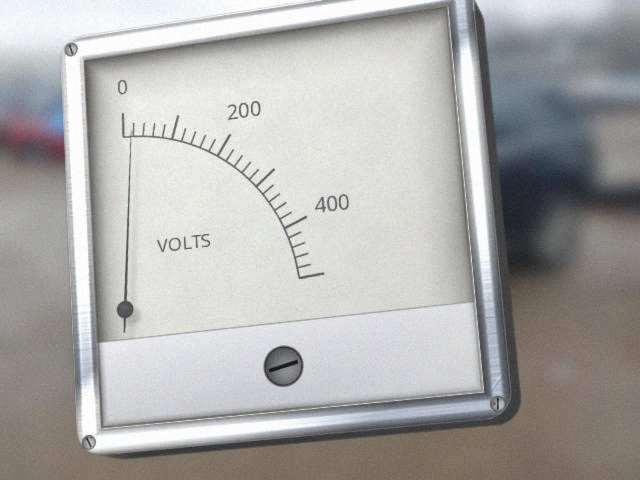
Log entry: V 20
